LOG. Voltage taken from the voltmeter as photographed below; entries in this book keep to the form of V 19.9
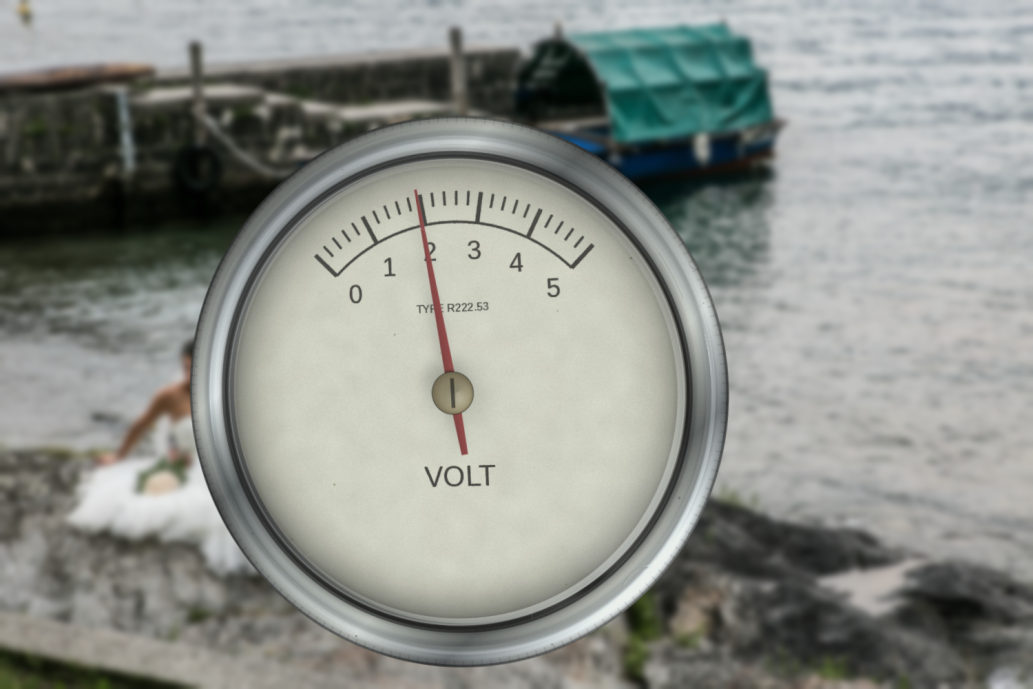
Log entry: V 2
